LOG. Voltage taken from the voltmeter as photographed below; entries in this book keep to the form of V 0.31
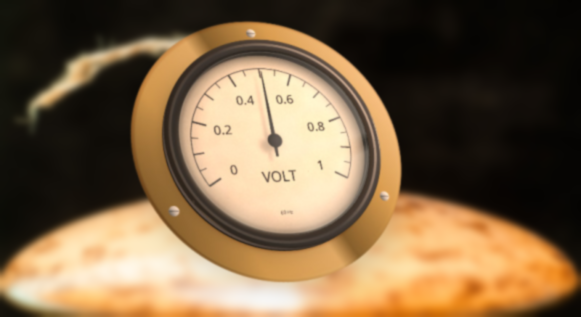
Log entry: V 0.5
